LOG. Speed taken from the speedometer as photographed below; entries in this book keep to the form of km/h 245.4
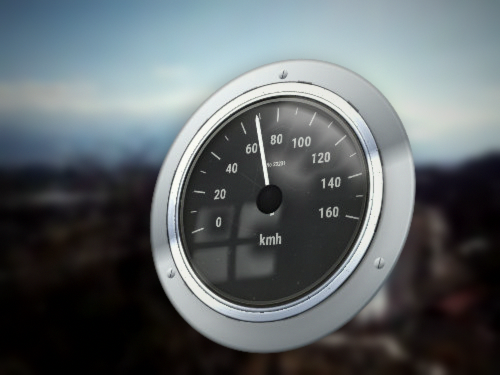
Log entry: km/h 70
